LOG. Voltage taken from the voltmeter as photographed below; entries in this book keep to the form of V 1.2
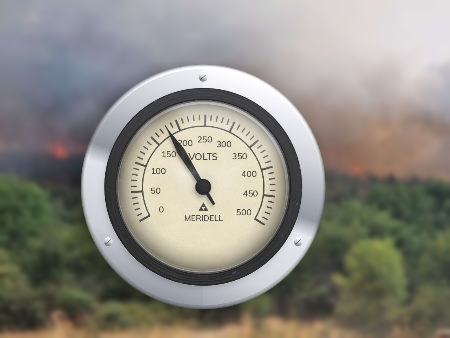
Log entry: V 180
